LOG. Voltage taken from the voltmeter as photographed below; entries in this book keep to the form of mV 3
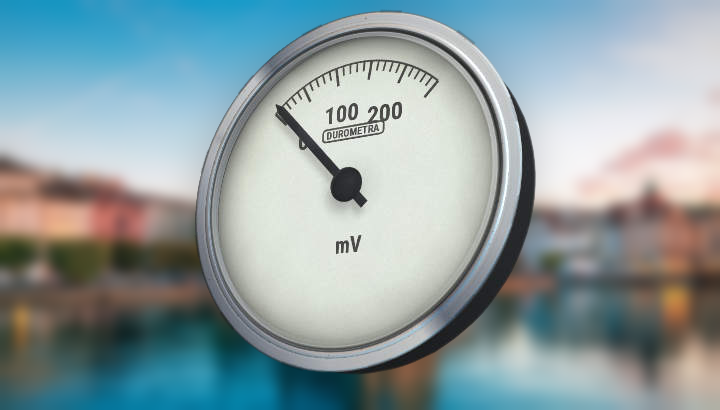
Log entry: mV 10
